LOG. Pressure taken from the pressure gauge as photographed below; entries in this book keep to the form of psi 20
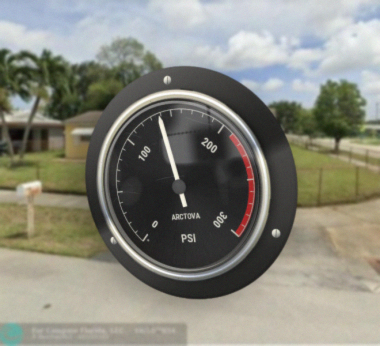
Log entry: psi 140
